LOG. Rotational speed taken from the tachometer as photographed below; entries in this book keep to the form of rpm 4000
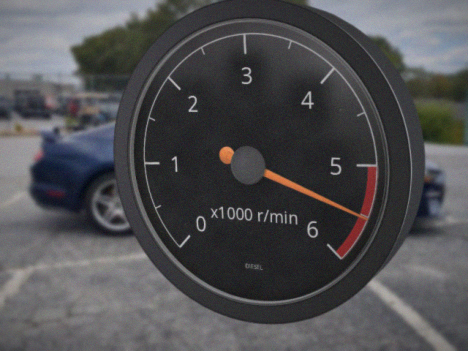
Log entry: rpm 5500
